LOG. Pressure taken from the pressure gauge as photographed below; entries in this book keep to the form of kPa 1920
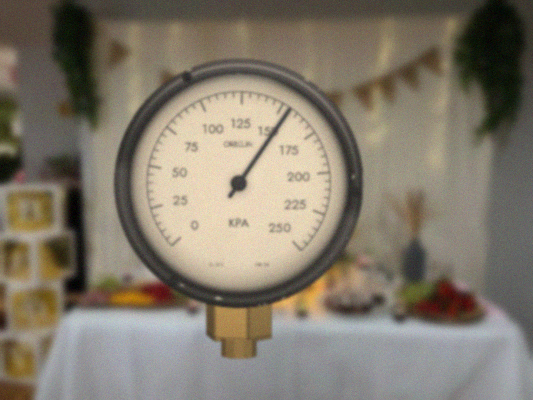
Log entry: kPa 155
